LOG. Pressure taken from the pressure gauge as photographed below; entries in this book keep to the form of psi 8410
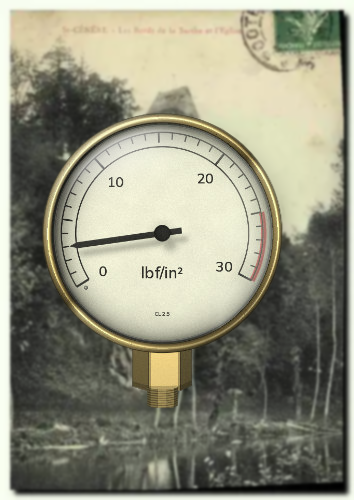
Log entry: psi 3
